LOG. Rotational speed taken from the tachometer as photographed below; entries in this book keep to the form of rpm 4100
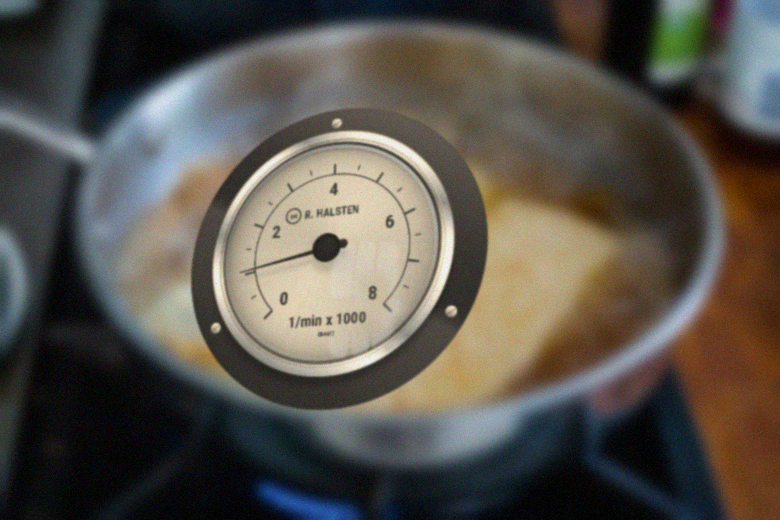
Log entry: rpm 1000
